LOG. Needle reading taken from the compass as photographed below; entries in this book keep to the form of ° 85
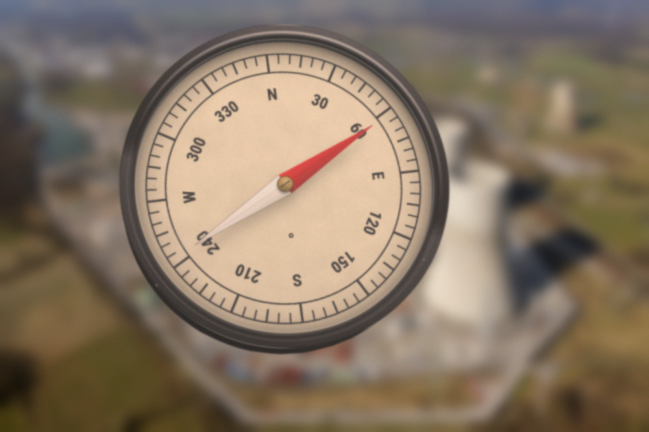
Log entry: ° 62.5
